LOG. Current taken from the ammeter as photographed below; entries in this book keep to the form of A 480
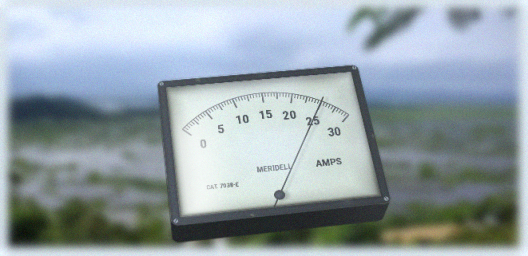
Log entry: A 25
